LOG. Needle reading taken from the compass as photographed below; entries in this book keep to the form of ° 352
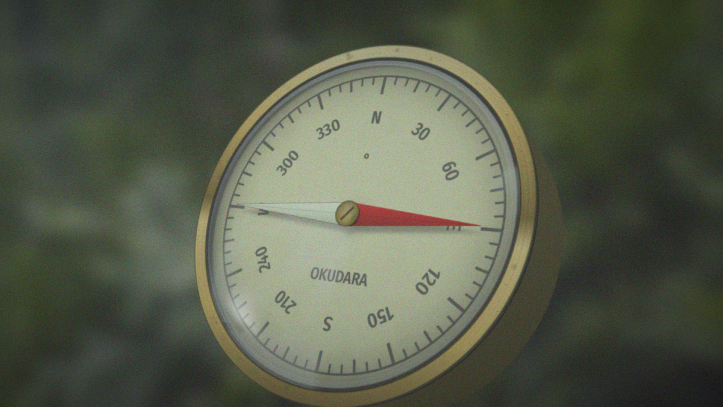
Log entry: ° 90
